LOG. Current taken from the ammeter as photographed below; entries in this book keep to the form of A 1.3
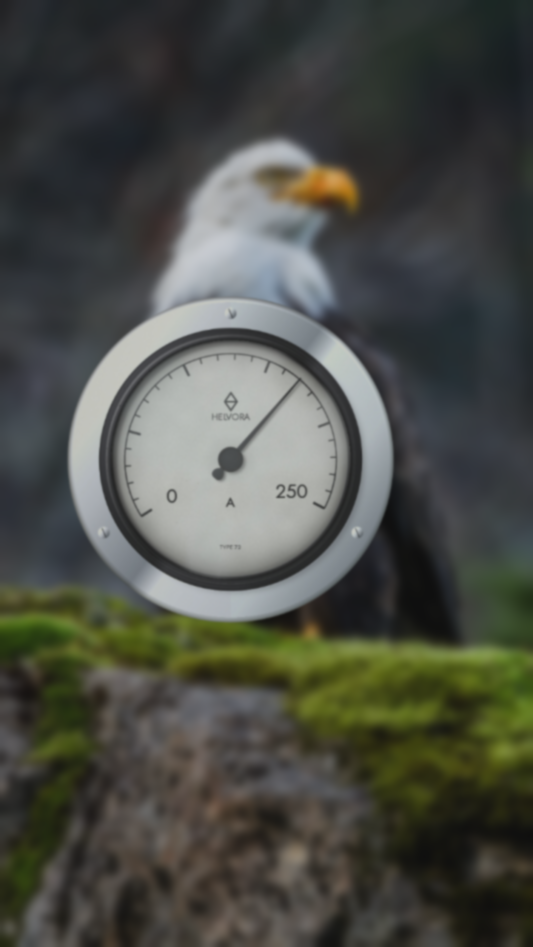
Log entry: A 170
